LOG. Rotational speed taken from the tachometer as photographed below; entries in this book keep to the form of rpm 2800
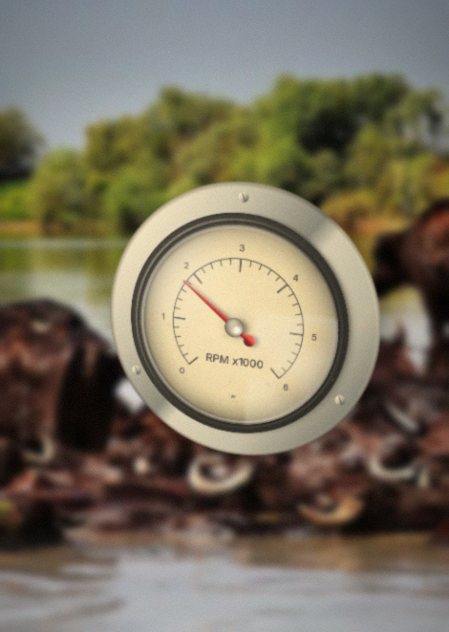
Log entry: rpm 1800
